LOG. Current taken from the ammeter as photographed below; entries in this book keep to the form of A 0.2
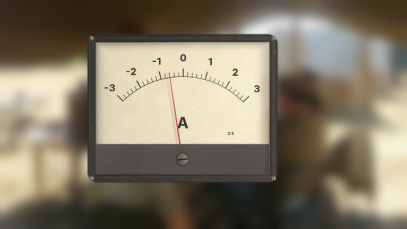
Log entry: A -0.6
